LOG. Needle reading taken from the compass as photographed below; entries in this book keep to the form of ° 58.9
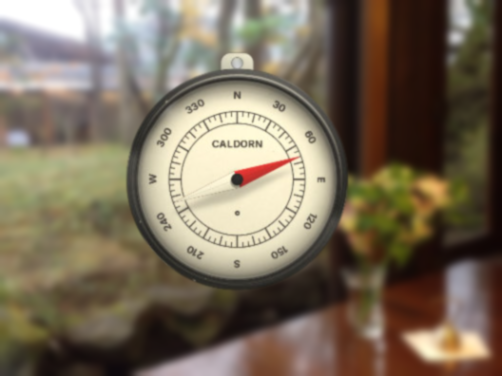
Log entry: ° 70
